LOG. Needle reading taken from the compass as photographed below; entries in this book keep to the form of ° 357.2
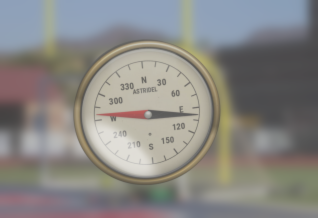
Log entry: ° 277.5
